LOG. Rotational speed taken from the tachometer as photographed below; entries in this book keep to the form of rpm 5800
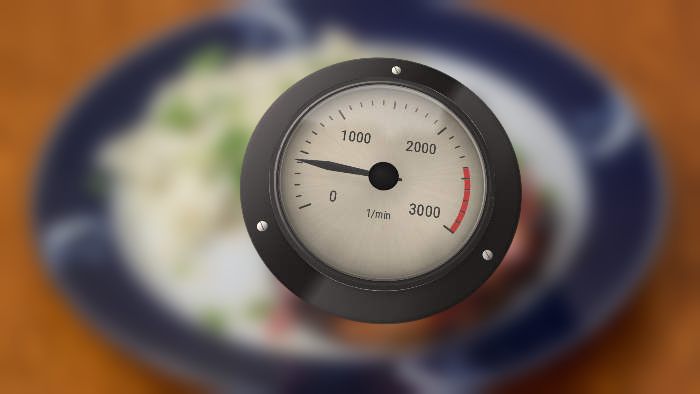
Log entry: rpm 400
